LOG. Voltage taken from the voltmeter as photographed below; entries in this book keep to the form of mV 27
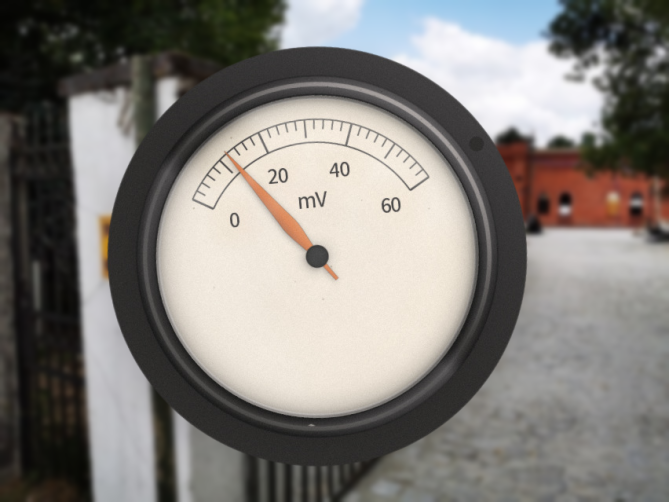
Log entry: mV 12
